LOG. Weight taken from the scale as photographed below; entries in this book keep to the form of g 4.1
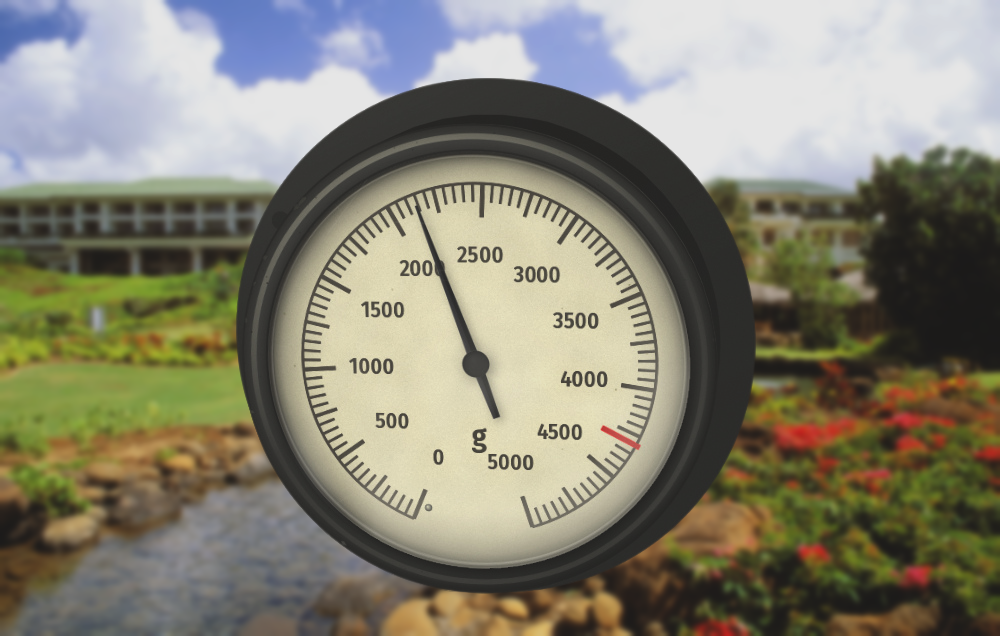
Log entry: g 2150
